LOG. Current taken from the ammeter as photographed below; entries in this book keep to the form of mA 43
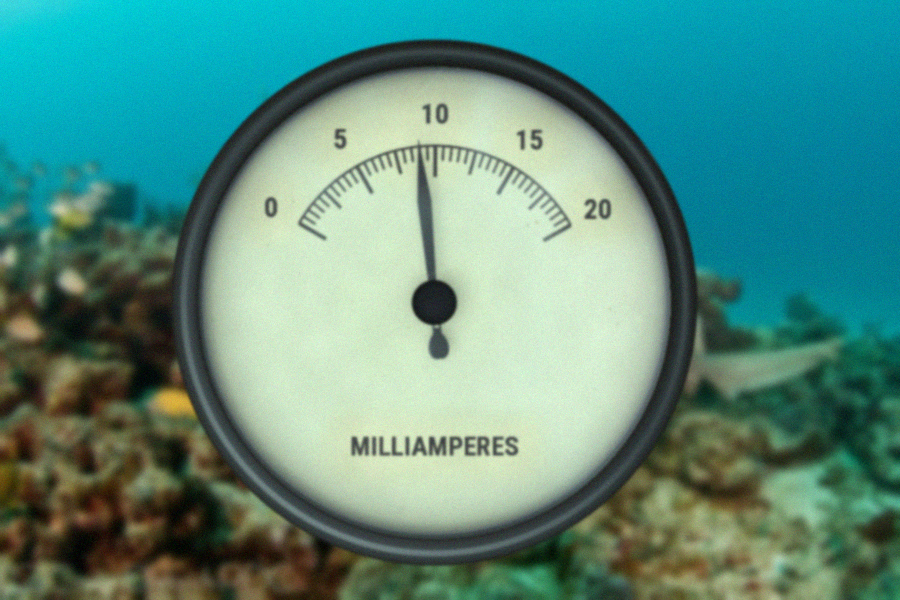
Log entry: mA 9
